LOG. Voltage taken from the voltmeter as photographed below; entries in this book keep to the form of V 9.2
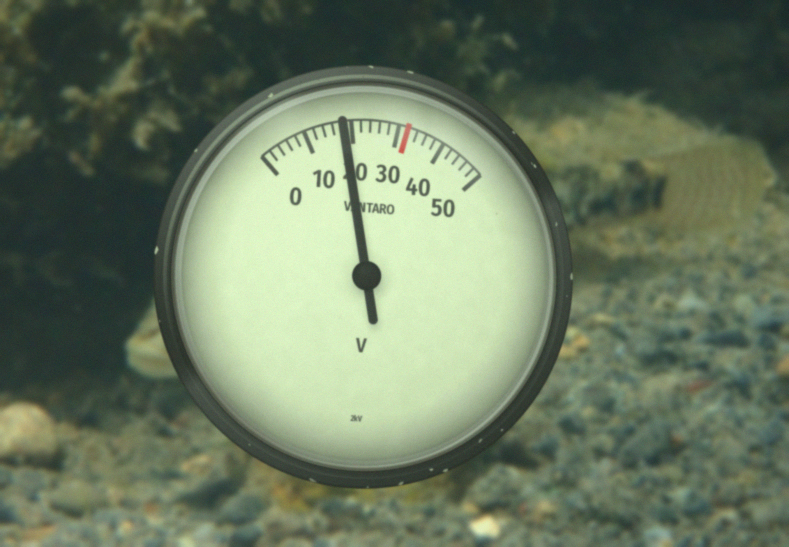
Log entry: V 18
